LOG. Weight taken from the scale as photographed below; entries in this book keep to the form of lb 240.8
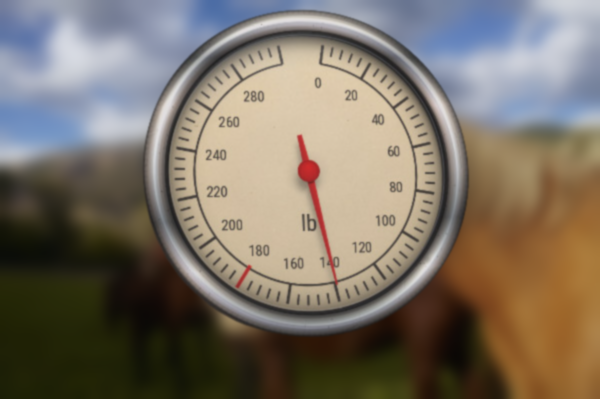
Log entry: lb 140
